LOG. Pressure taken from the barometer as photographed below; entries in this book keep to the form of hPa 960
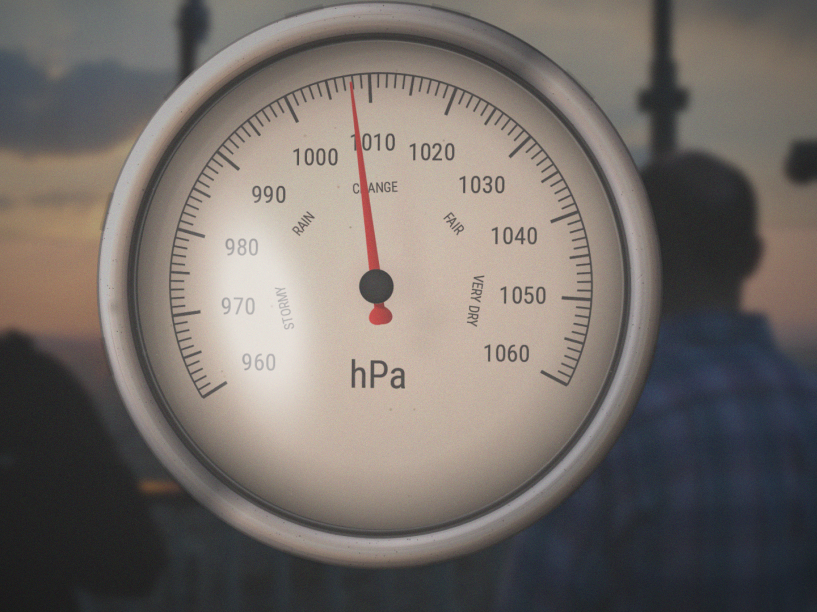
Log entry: hPa 1008
